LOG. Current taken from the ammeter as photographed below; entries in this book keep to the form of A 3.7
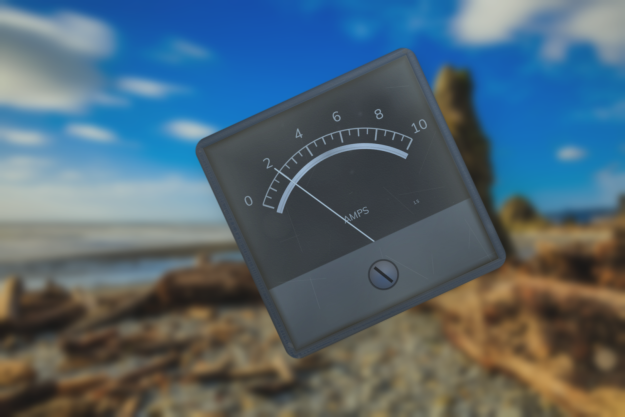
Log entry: A 2
